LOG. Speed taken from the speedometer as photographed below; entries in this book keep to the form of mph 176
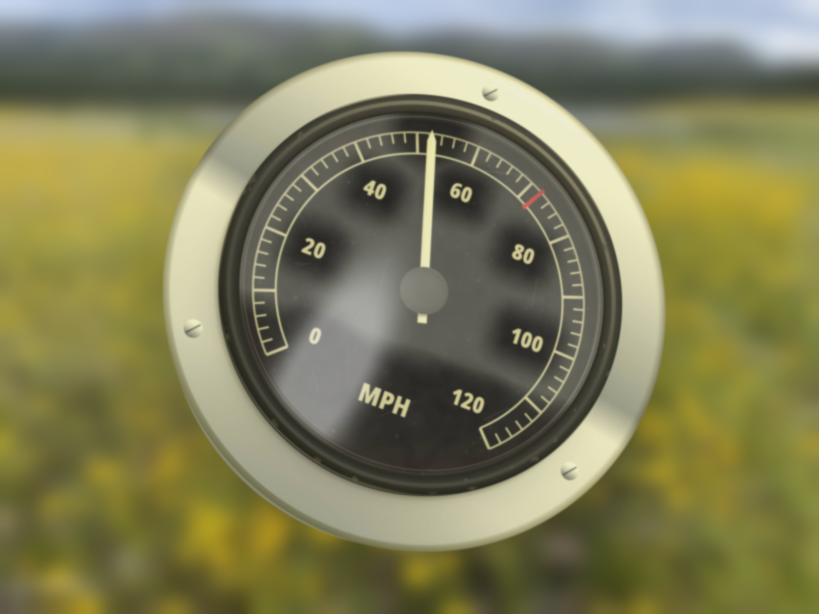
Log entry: mph 52
